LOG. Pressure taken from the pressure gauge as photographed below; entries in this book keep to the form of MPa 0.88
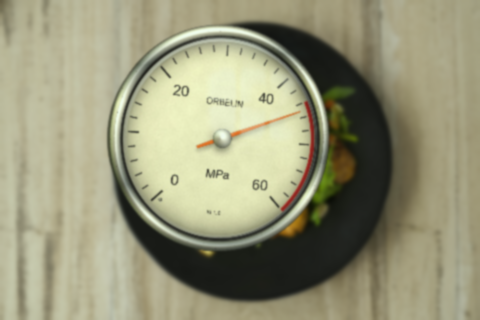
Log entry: MPa 45
